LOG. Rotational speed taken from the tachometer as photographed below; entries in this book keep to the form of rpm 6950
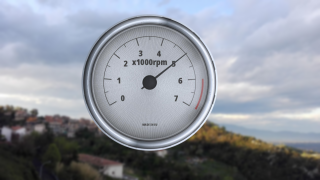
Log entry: rpm 5000
